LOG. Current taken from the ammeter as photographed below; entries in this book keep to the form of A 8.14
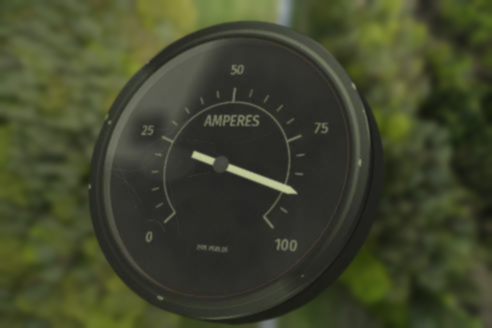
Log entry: A 90
